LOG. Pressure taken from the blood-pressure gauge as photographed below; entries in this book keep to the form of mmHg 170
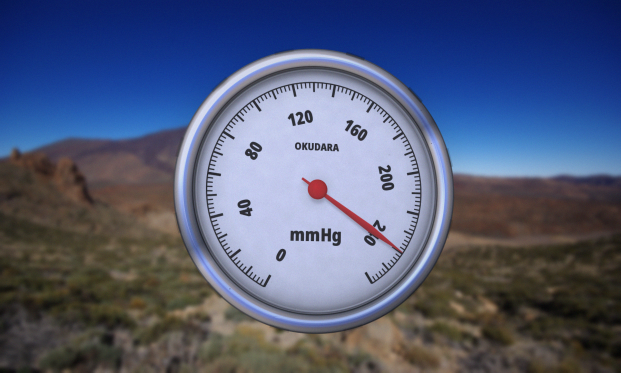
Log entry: mmHg 240
